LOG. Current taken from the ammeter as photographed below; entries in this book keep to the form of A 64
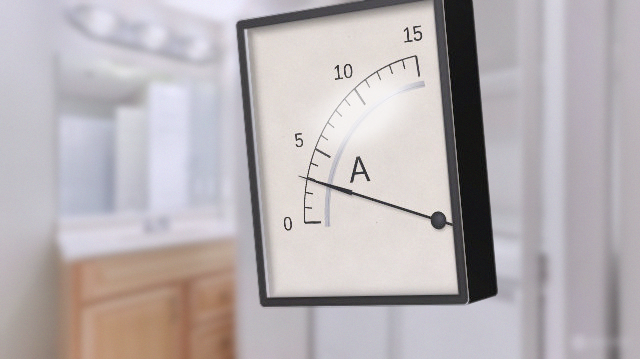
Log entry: A 3
